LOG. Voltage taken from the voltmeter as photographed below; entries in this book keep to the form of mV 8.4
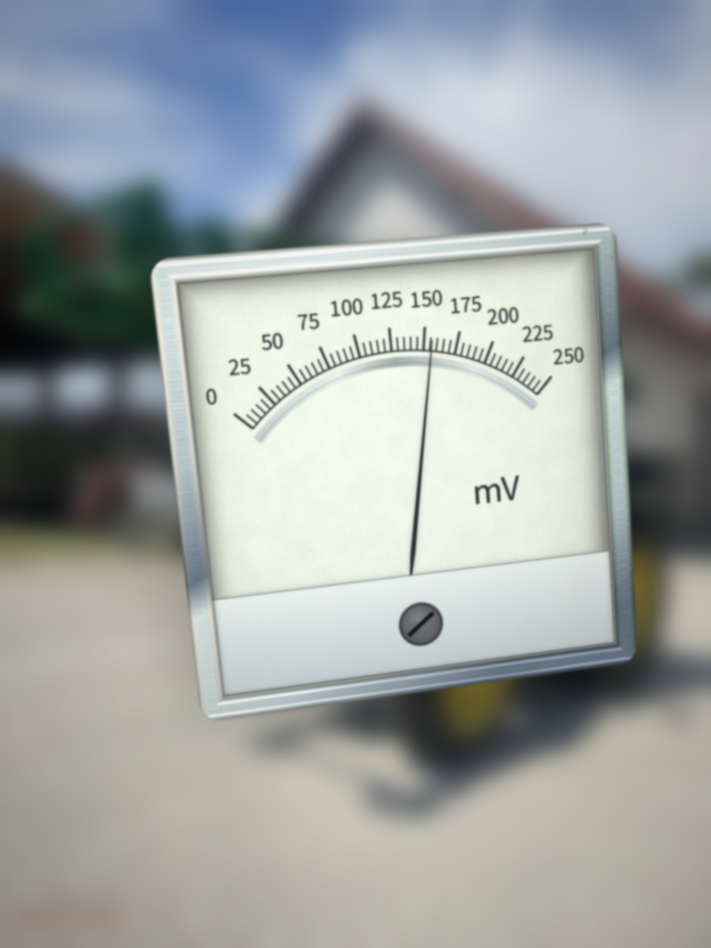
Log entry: mV 155
